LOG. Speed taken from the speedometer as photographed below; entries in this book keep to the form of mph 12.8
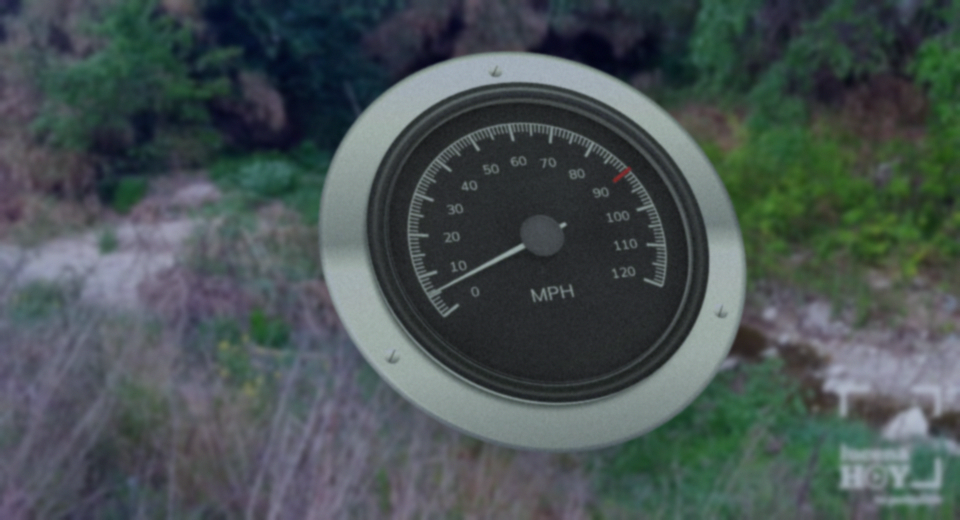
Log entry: mph 5
